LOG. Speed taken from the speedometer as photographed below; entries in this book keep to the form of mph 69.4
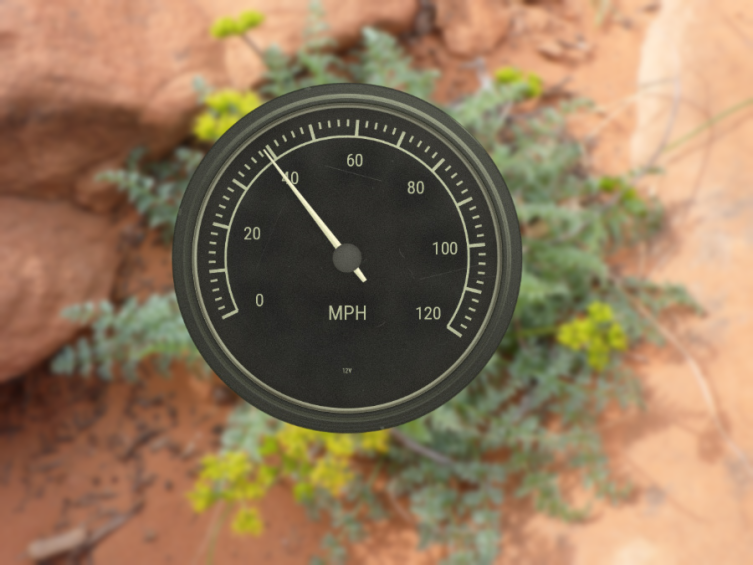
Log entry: mph 39
